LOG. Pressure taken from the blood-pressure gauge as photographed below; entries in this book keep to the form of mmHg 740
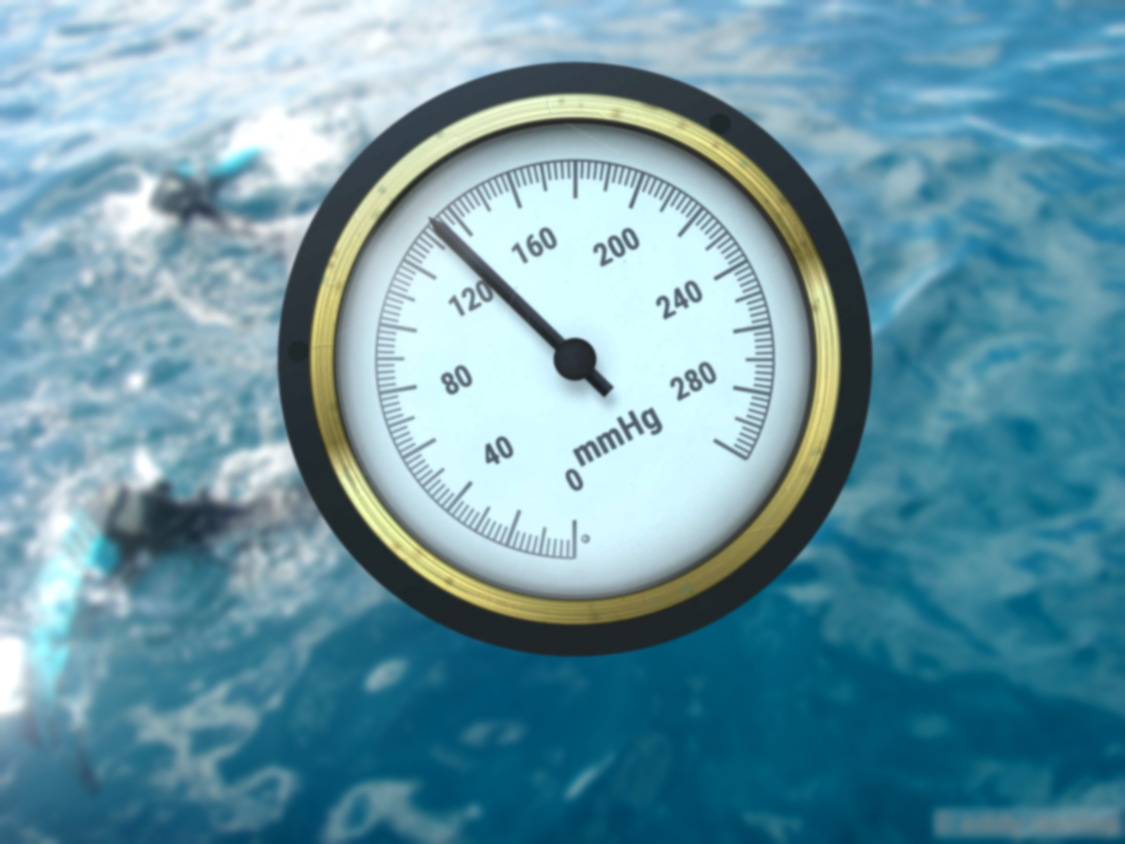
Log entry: mmHg 134
